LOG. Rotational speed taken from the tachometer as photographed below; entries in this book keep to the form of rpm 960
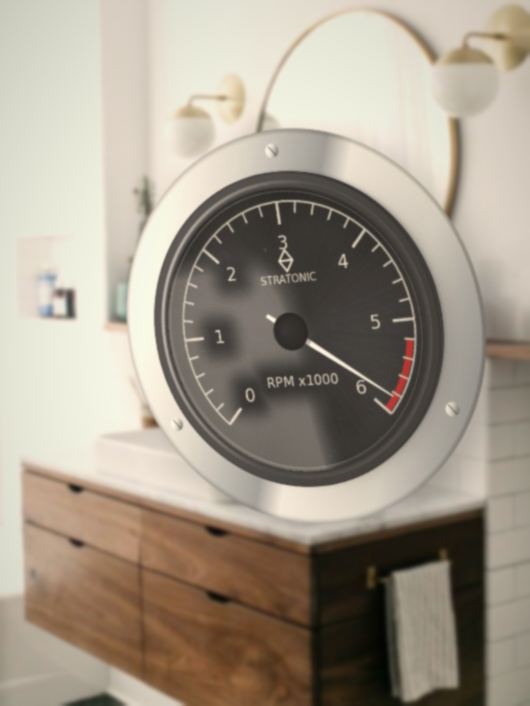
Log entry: rpm 5800
